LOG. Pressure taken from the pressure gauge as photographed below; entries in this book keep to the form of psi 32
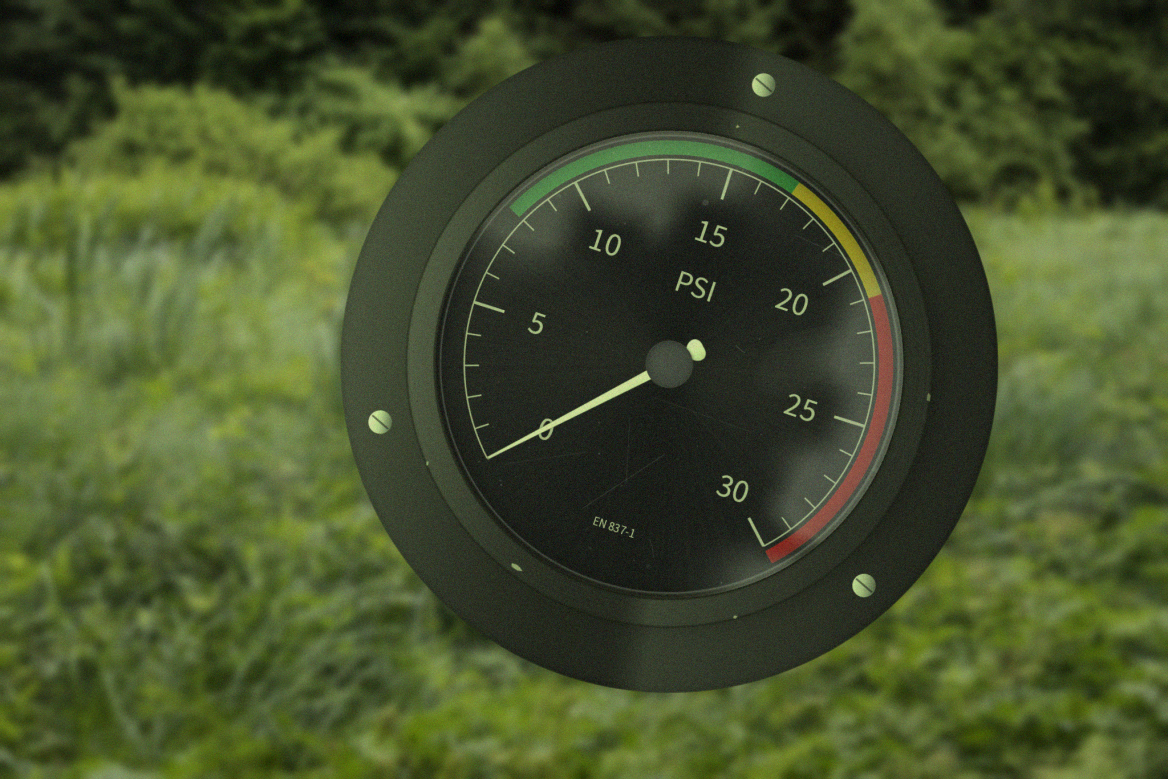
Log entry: psi 0
